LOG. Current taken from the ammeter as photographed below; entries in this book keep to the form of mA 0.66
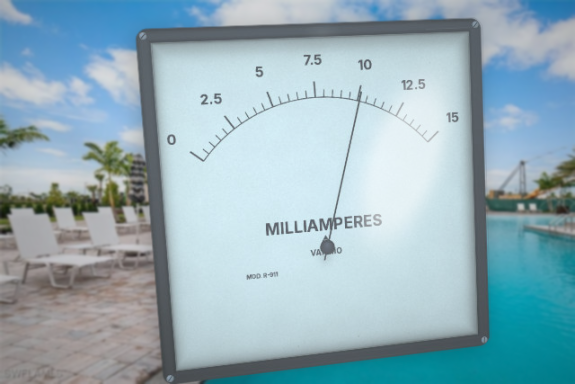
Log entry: mA 10
